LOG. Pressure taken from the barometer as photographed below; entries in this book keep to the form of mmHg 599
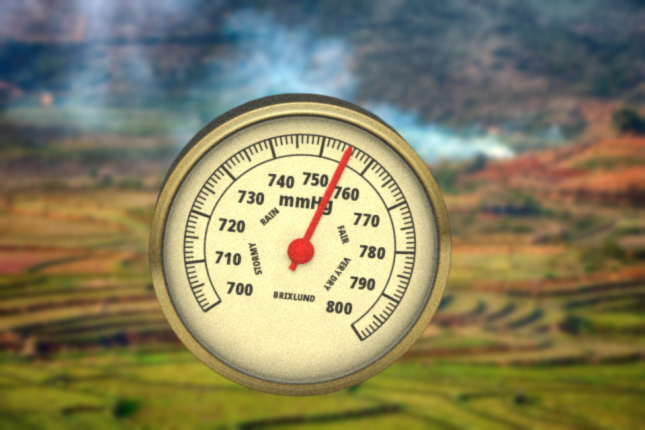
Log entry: mmHg 755
